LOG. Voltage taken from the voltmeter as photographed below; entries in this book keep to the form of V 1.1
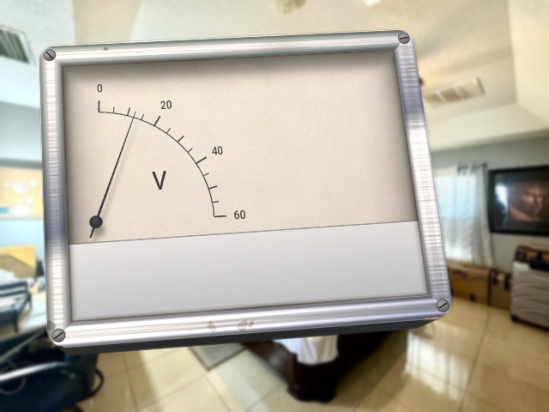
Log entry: V 12.5
